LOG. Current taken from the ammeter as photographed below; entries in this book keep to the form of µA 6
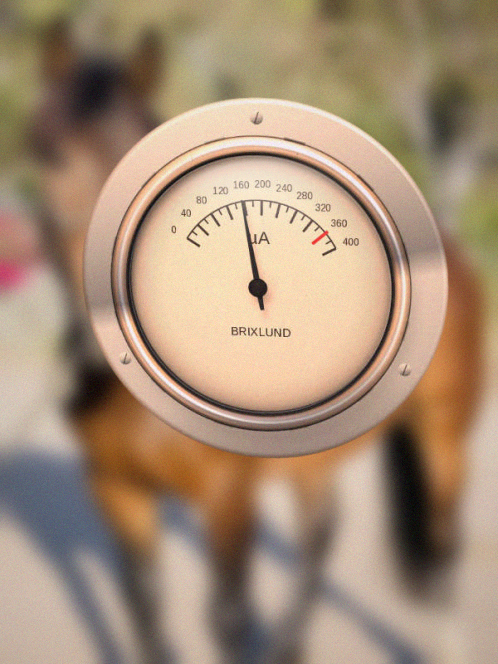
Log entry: µA 160
